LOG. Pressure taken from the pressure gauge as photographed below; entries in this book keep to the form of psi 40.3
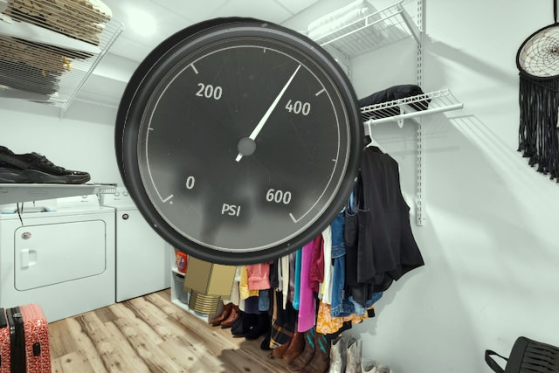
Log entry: psi 350
